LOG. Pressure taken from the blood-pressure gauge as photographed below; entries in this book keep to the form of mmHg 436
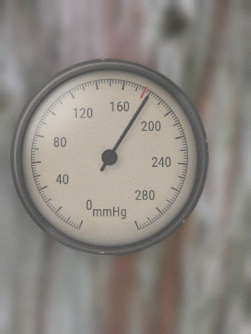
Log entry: mmHg 180
